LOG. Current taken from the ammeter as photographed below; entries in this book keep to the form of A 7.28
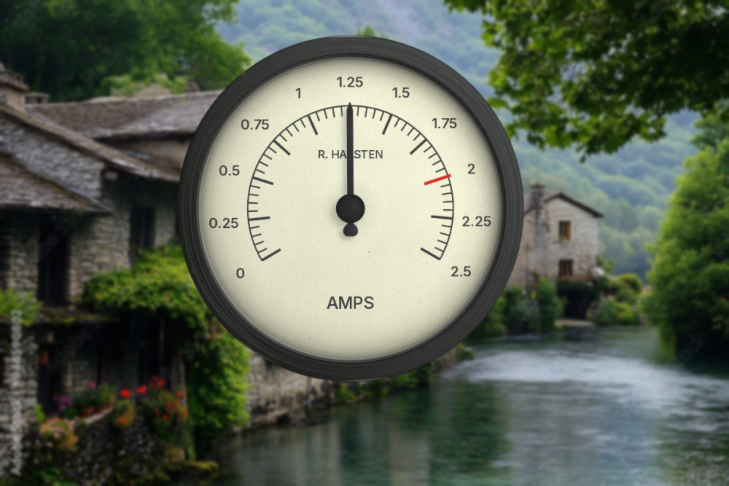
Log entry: A 1.25
